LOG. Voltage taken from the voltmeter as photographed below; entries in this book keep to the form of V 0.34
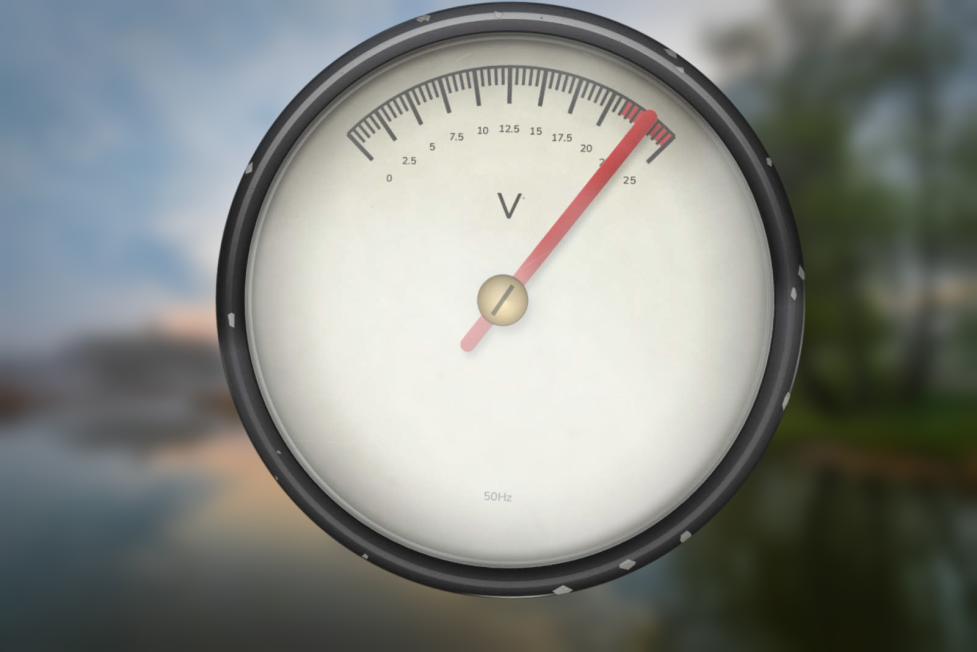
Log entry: V 23
